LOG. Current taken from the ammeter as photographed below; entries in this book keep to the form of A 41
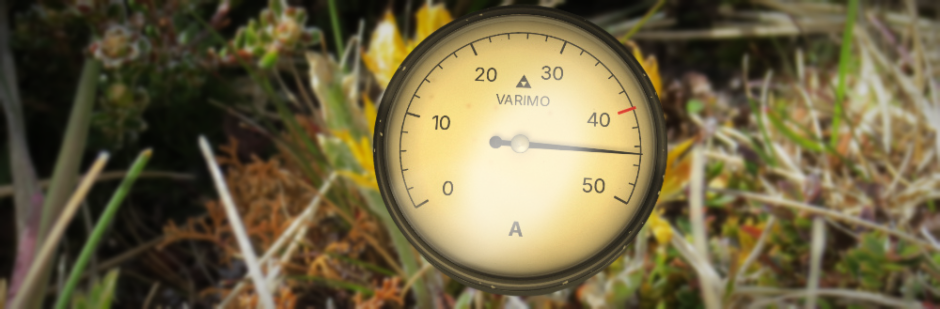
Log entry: A 45
